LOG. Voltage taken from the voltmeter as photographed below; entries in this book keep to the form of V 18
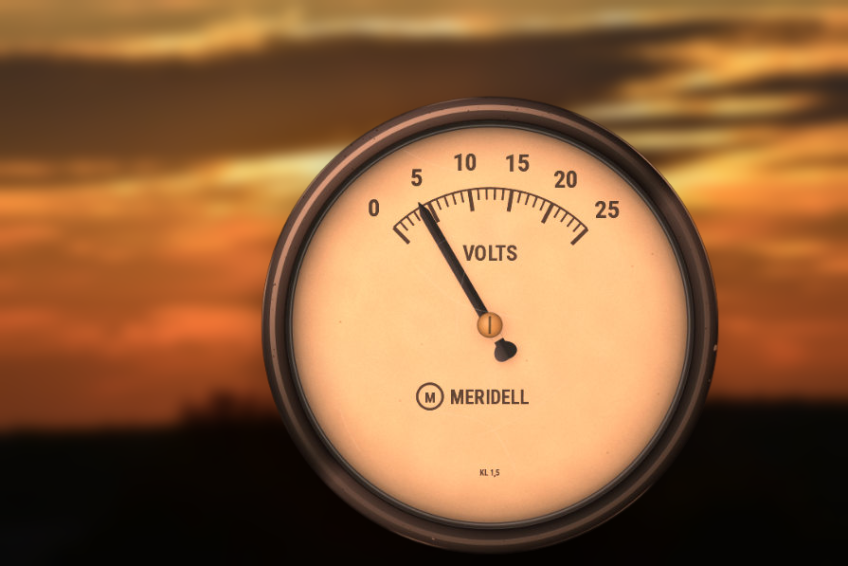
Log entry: V 4
